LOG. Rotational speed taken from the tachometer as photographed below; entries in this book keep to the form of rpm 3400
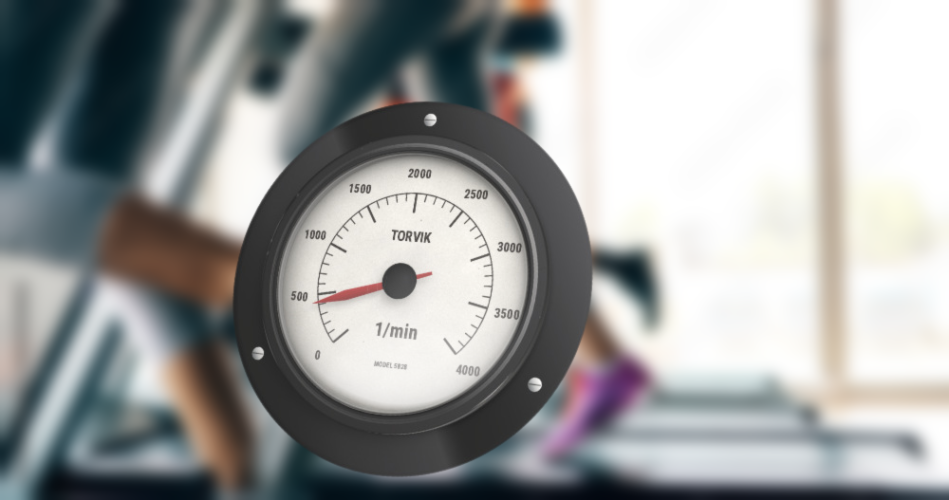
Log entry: rpm 400
